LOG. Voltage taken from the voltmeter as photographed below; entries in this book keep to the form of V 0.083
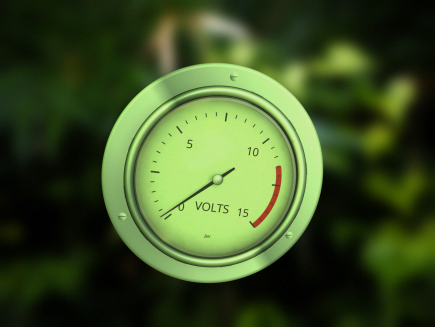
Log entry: V 0.25
